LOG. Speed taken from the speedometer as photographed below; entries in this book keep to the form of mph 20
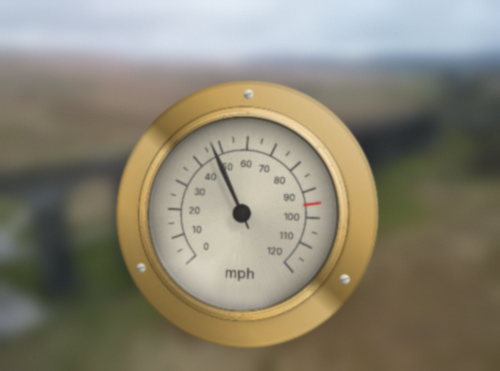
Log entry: mph 47.5
